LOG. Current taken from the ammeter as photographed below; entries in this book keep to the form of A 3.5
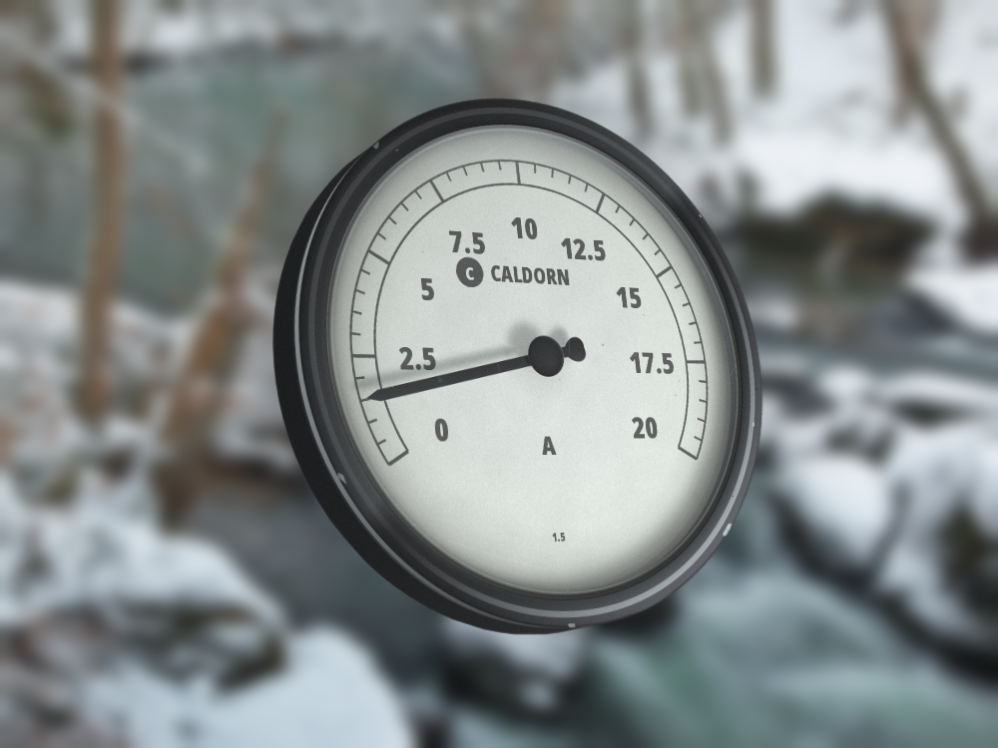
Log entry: A 1.5
